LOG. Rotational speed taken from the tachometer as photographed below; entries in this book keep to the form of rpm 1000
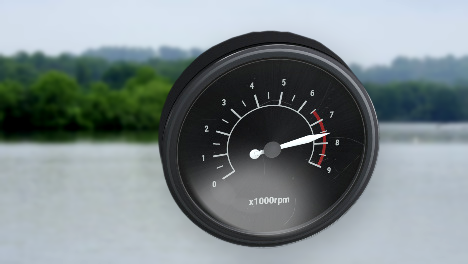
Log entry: rpm 7500
